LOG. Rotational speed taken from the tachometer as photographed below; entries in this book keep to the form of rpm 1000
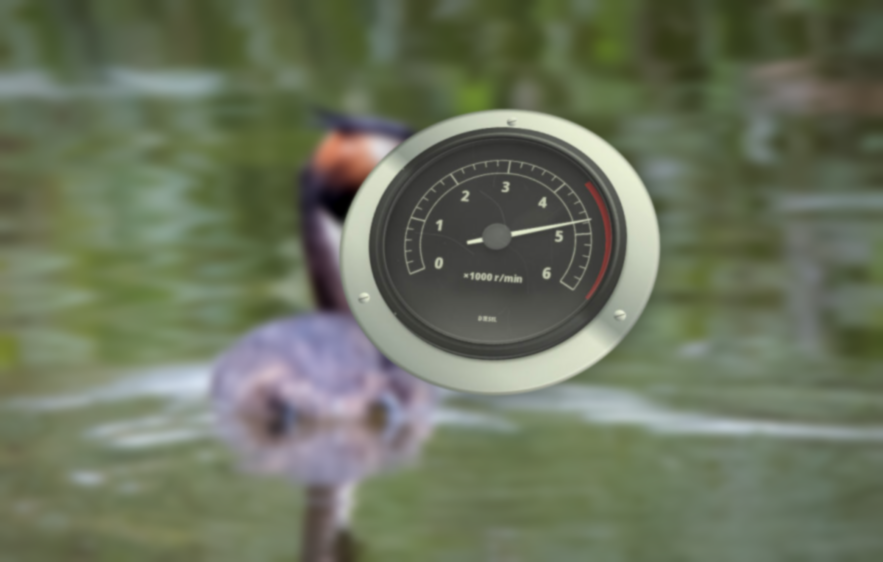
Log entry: rpm 4800
